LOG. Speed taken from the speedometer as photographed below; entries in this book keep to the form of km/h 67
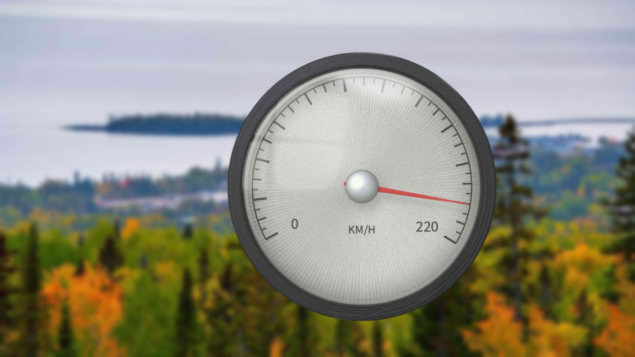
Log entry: km/h 200
